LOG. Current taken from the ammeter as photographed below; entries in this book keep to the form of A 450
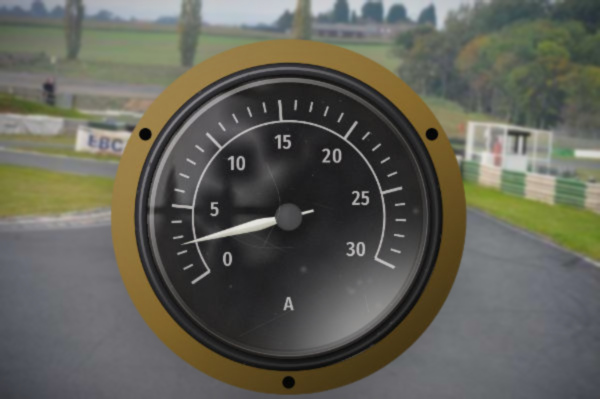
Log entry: A 2.5
